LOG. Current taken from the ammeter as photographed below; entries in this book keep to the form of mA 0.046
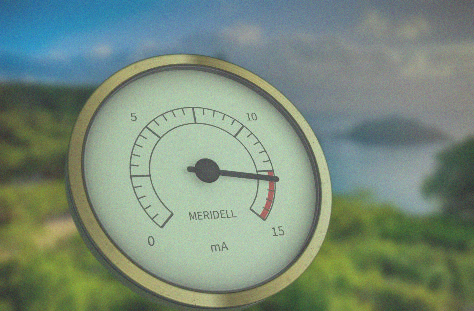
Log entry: mA 13
